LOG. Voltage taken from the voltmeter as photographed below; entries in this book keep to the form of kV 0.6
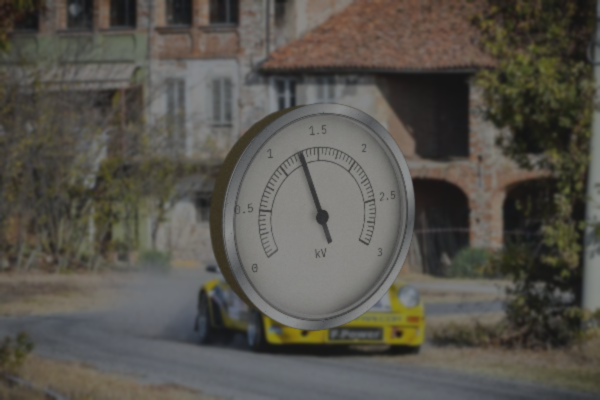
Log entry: kV 1.25
